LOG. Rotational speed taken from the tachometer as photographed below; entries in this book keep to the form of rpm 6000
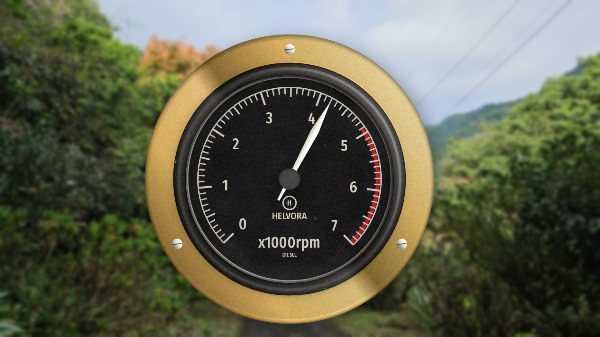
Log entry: rpm 4200
